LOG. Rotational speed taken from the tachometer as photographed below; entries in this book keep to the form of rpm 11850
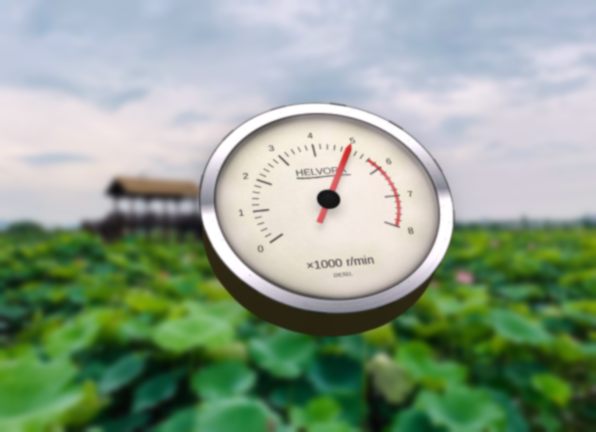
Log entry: rpm 5000
